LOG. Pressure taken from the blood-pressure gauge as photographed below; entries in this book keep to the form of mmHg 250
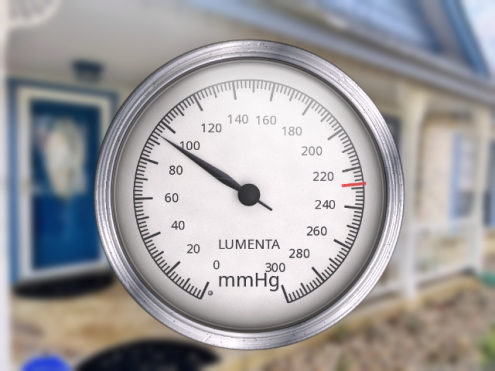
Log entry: mmHg 94
